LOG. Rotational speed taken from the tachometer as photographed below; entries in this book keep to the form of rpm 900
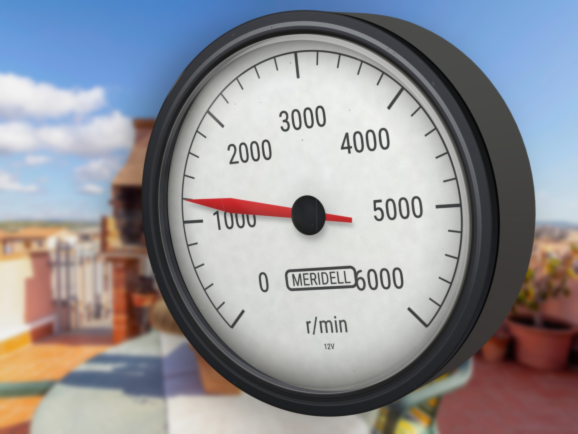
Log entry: rpm 1200
